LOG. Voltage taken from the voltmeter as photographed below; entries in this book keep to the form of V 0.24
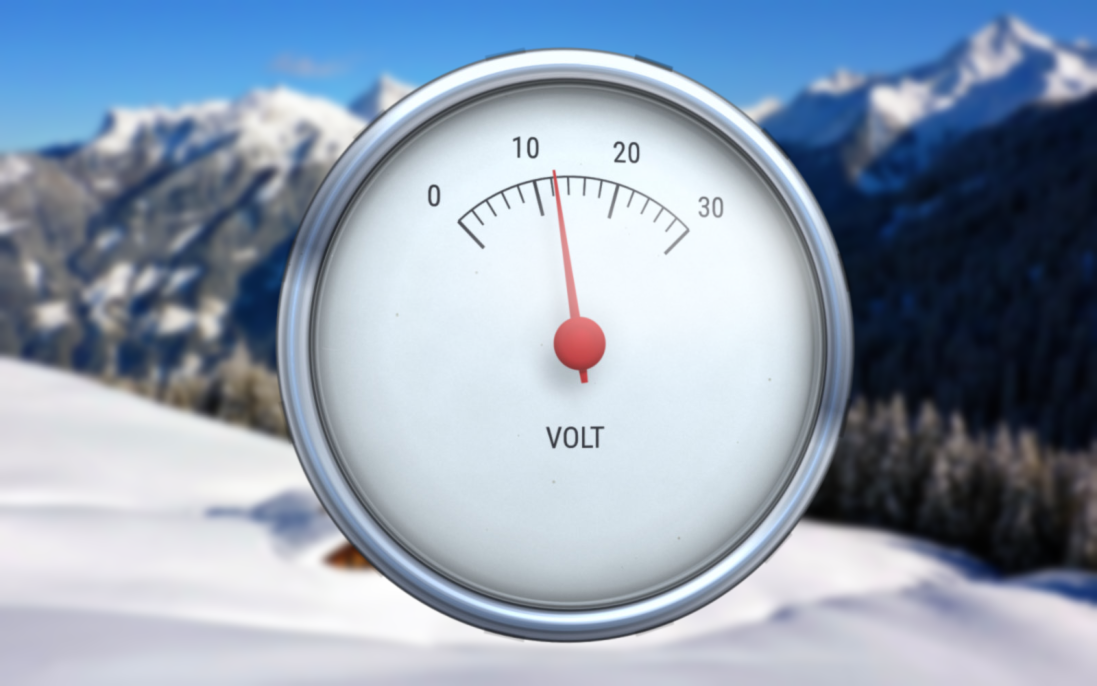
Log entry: V 12
